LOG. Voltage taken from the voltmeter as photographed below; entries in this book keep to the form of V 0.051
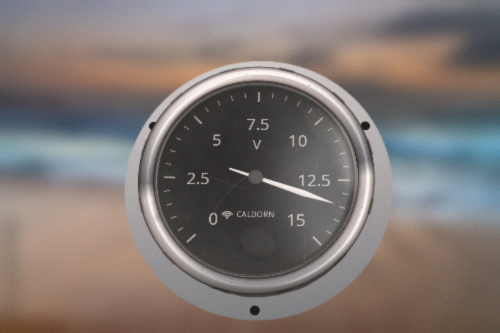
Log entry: V 13.5
